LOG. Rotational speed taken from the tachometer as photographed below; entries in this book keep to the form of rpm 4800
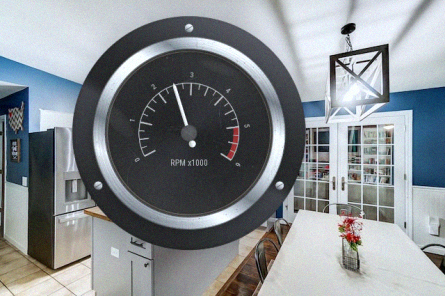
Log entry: rpm 2500
